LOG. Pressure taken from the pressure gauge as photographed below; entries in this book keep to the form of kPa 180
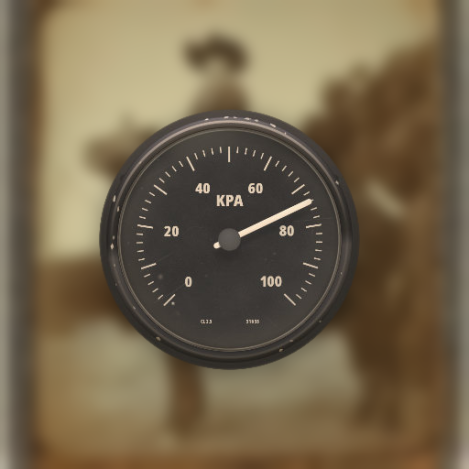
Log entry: kPa 74
